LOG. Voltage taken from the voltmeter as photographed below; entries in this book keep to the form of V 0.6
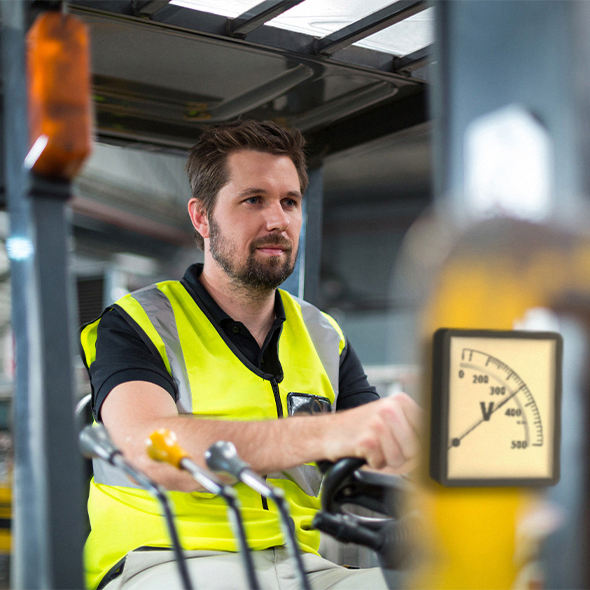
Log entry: V 350
